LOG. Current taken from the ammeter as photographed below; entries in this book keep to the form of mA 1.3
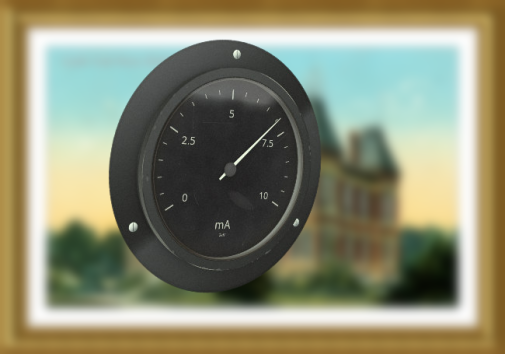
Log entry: mA 7
